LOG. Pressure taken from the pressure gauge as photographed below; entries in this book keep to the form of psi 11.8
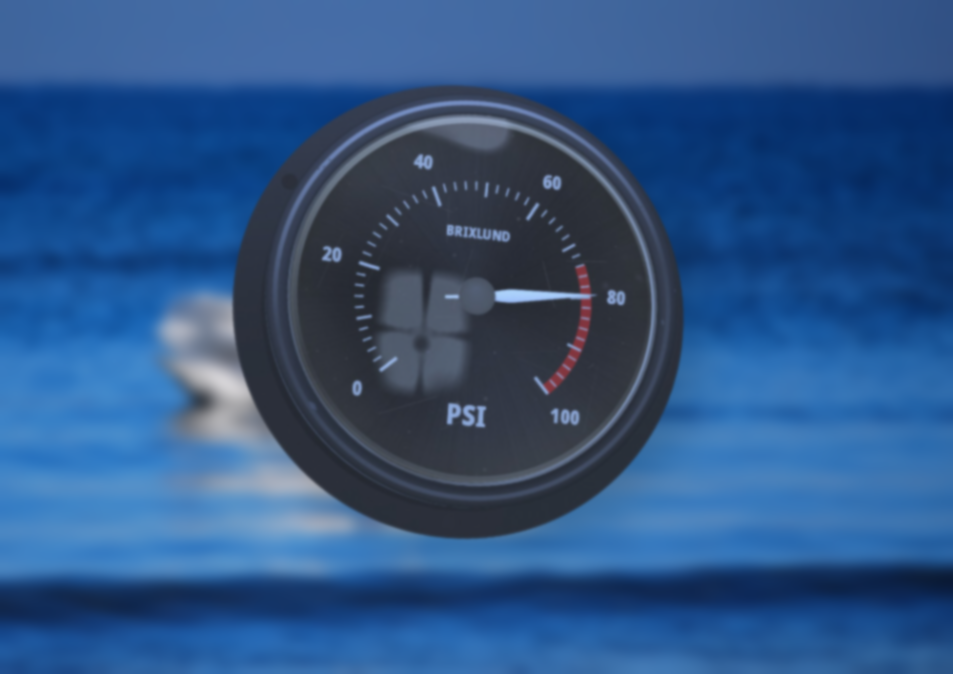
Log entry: psi 80
